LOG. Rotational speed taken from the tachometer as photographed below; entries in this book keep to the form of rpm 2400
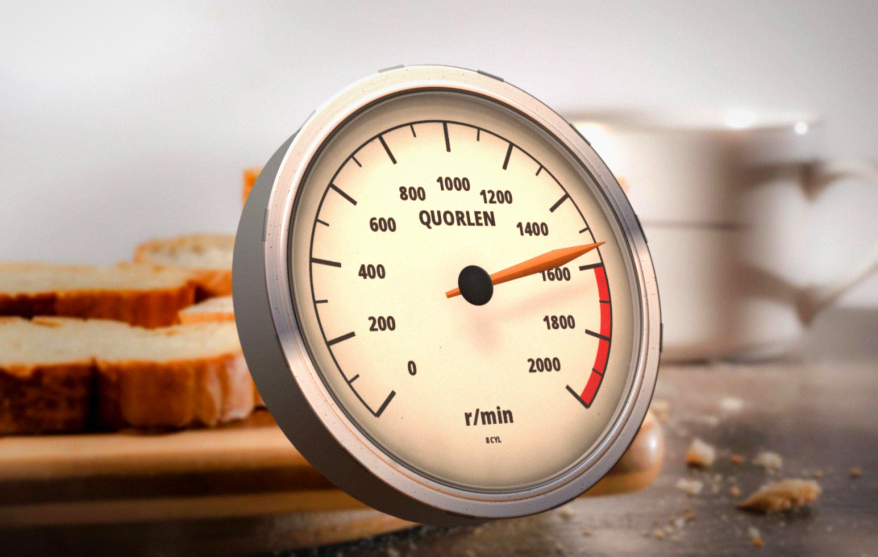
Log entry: rpm 1550
